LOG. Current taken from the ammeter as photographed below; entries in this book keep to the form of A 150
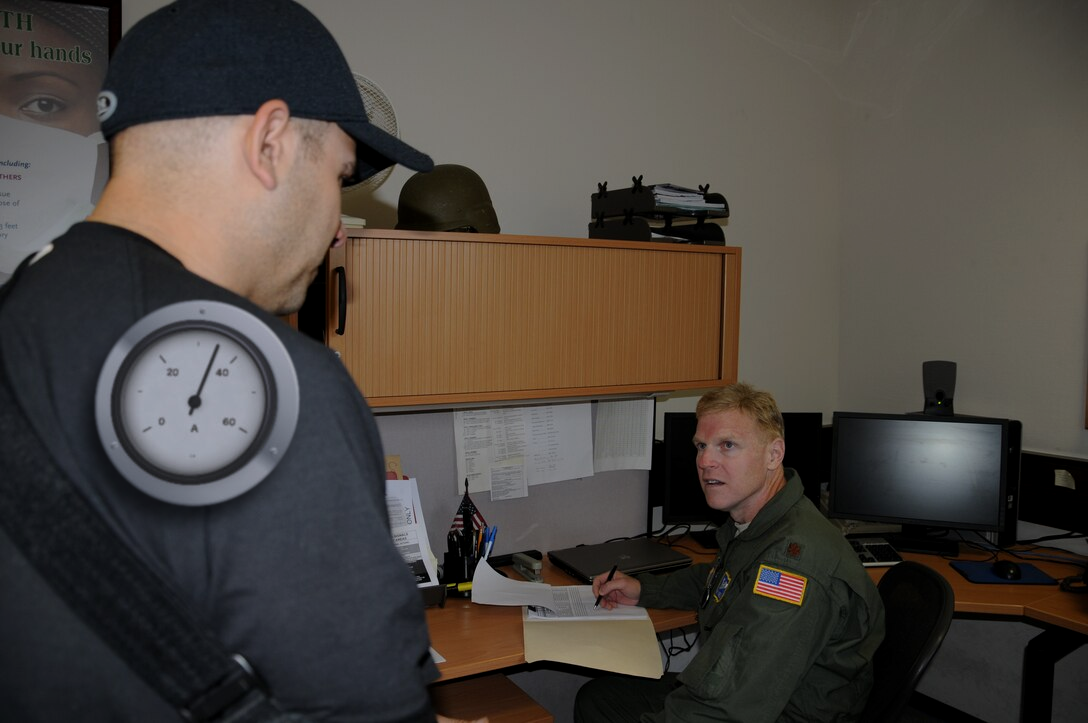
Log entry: A 35
